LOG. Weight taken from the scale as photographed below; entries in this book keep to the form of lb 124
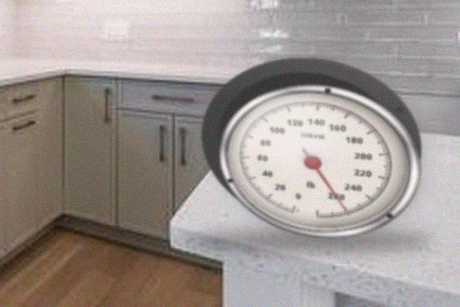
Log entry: lb 260
